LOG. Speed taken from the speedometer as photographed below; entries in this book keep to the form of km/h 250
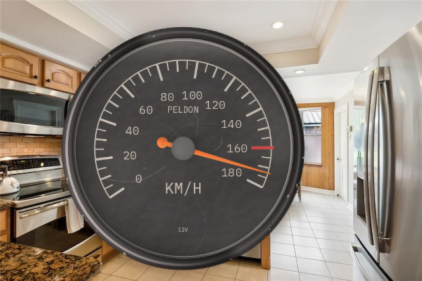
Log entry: km/h 172.5
